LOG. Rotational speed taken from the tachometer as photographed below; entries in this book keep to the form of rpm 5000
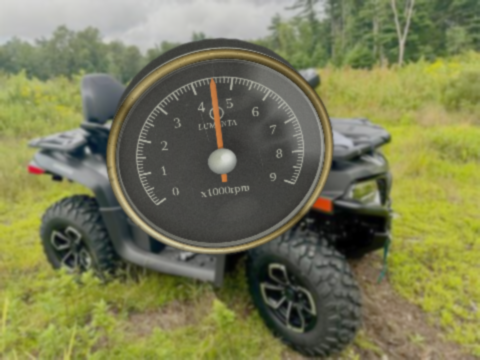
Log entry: rpm 4500
